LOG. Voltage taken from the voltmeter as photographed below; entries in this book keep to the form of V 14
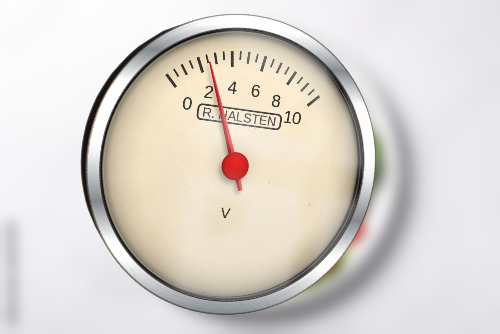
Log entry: V 2.5
